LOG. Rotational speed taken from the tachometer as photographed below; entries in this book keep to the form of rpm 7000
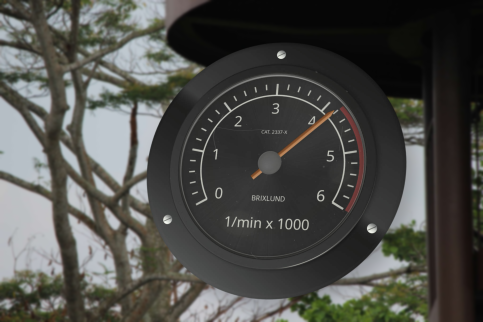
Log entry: rpm 4200
